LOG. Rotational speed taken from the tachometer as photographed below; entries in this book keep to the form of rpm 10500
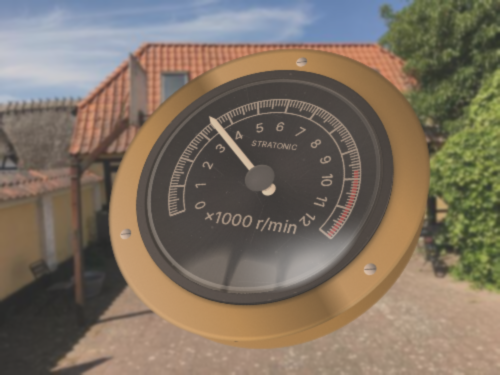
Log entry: rpm 3500
